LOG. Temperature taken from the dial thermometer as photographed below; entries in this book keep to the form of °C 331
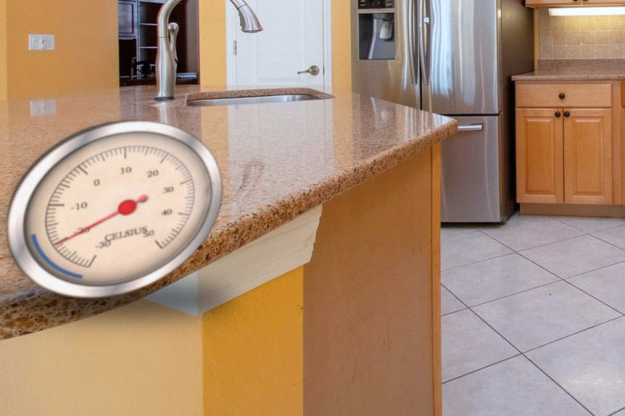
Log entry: °C -20
